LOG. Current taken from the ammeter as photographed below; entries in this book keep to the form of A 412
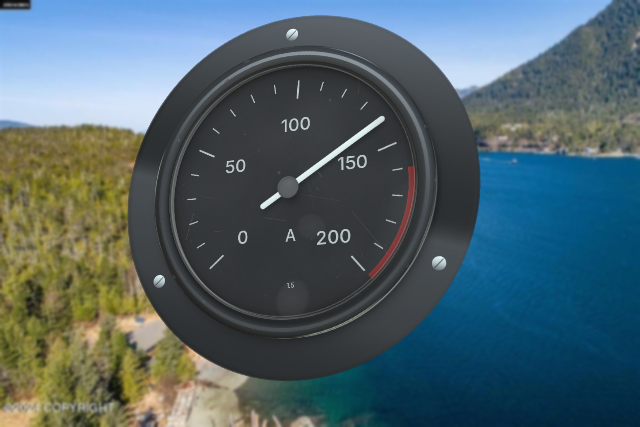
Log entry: A 140
